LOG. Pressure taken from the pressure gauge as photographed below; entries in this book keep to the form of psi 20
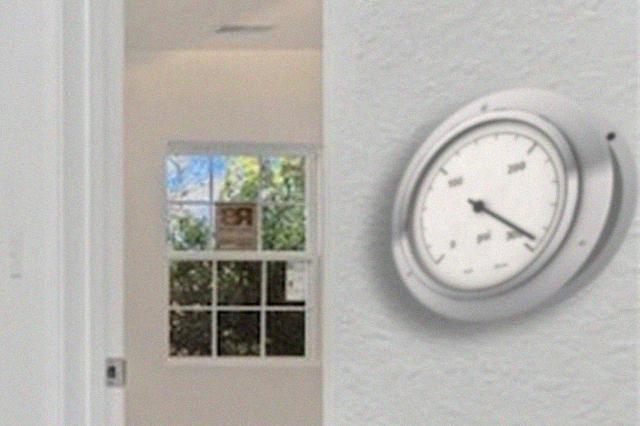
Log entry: psi 290
